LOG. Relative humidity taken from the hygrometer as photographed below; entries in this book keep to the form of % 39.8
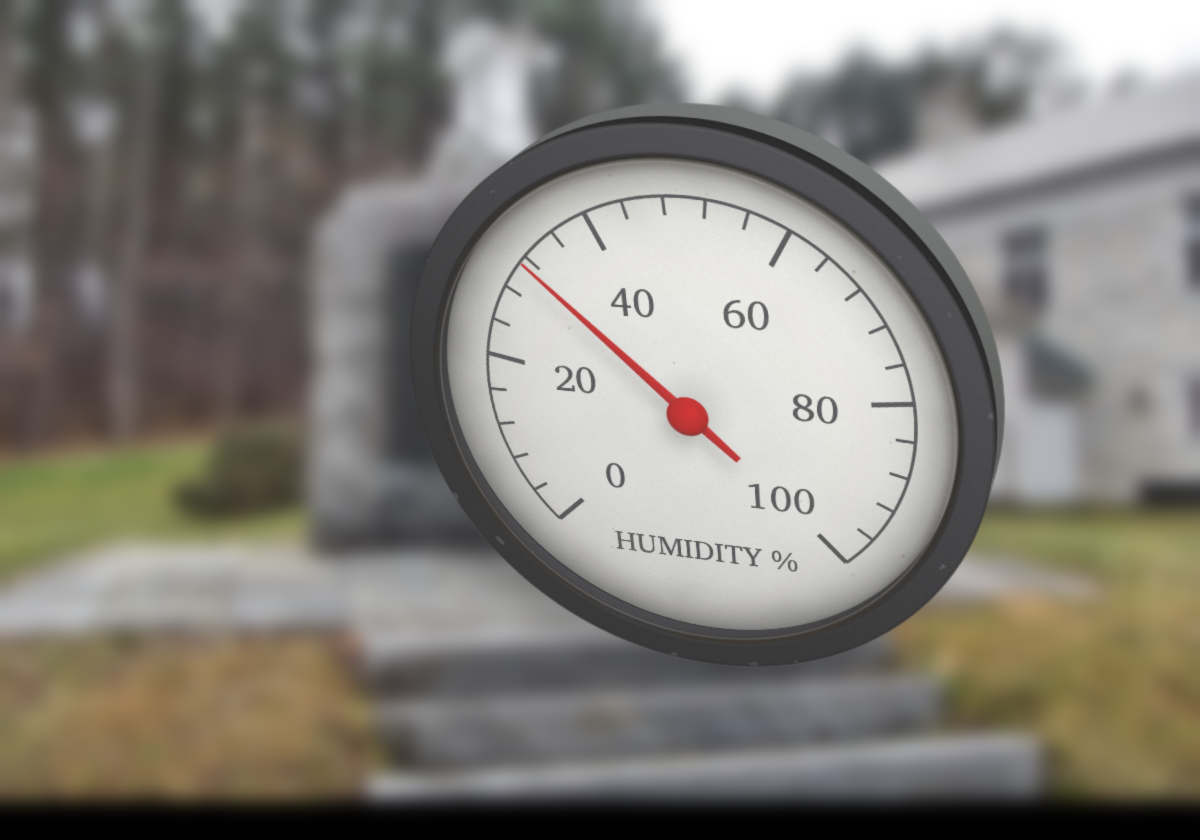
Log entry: % 32
